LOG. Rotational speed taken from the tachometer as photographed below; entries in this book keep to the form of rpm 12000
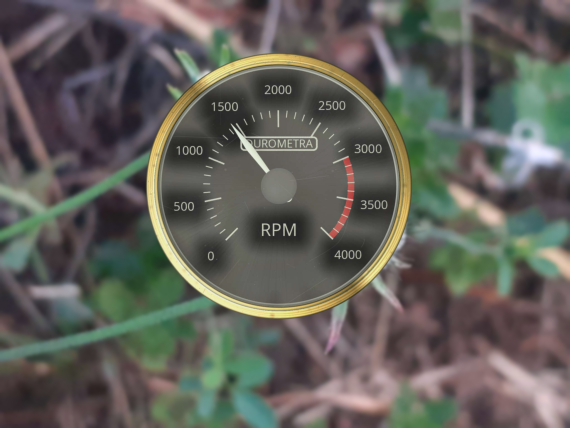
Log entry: rpm 1450
